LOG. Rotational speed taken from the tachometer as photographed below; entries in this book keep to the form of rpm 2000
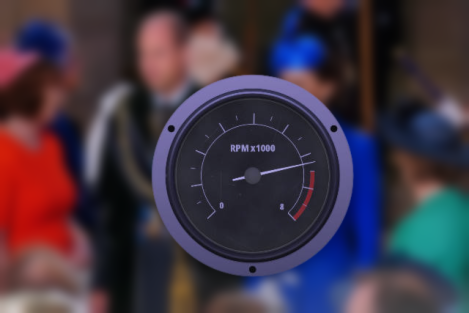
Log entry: rpm 6250
